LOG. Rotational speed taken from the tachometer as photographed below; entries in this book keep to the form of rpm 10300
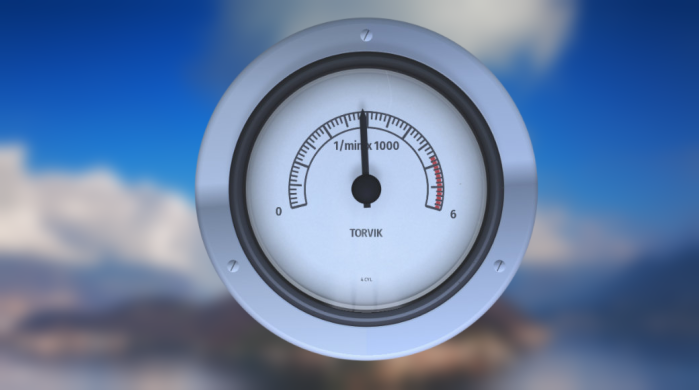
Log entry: rpm 2900
